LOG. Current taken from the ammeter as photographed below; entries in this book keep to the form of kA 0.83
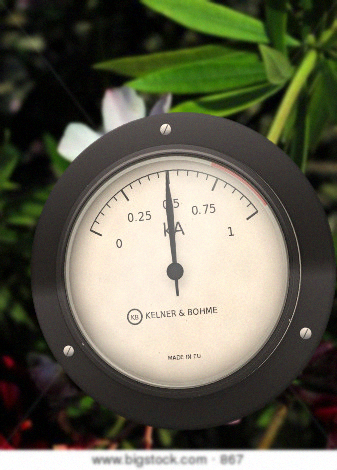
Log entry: kA 0.5
